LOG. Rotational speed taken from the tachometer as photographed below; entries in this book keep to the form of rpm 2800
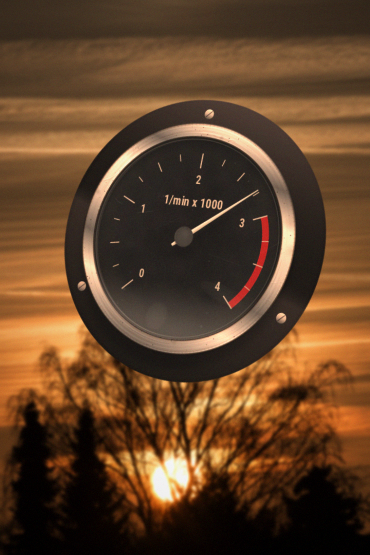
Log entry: rpm 2750
